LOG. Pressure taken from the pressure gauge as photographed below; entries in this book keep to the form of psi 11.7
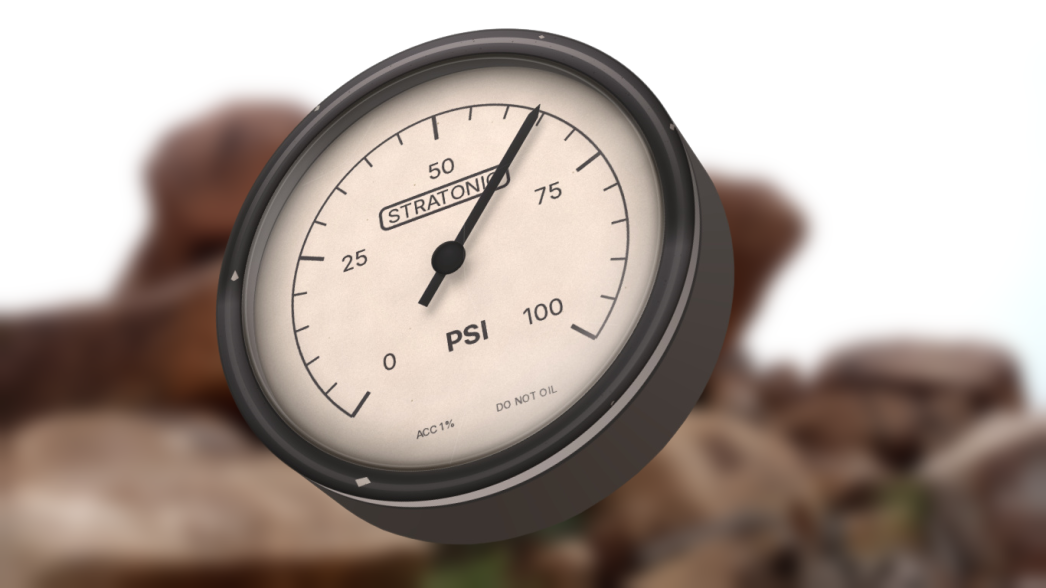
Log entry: psi 65
